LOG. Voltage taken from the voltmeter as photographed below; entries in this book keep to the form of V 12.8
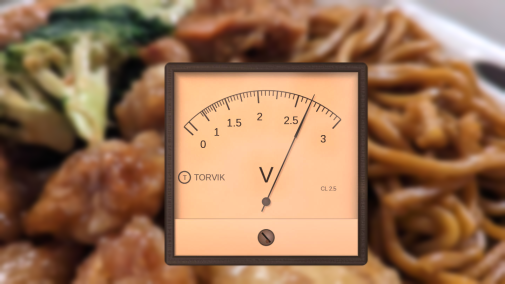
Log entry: V 2.65
